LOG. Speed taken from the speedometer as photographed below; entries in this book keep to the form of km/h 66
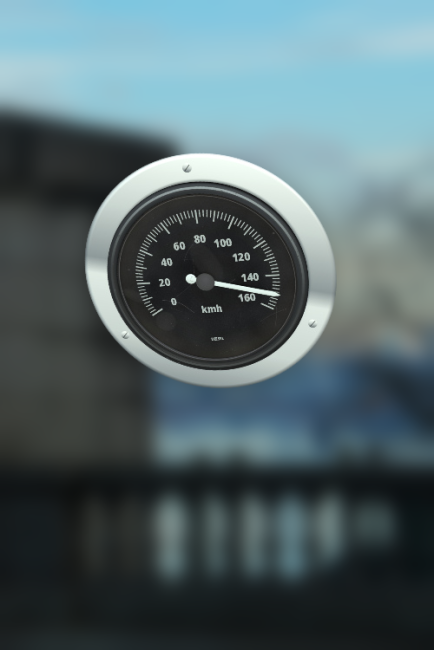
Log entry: km/h 150
